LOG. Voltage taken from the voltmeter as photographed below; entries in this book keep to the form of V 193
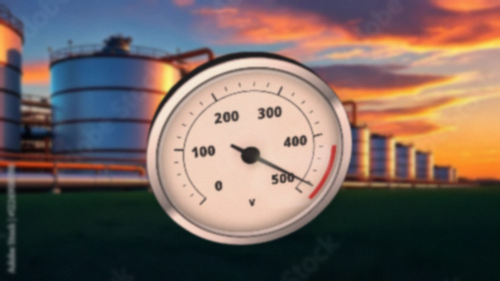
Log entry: V 480
